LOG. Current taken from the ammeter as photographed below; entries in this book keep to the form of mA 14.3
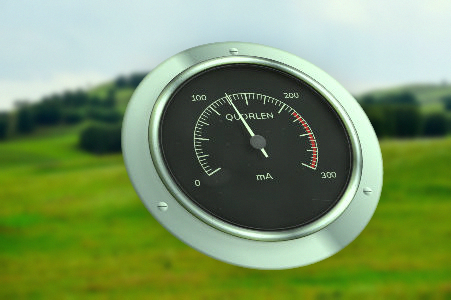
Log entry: mA 125
